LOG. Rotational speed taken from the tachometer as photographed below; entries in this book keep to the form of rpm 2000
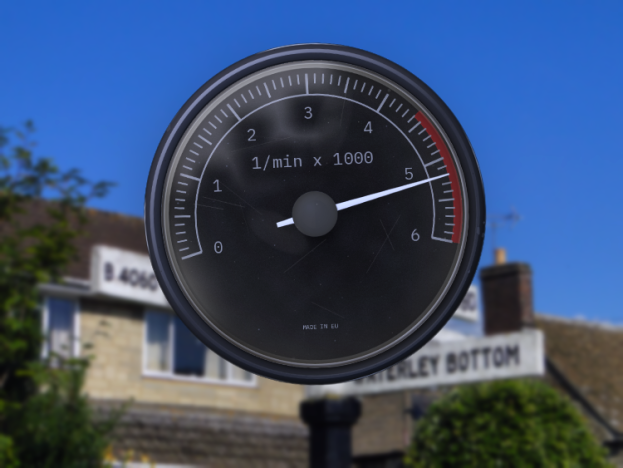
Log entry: rpm 5200
